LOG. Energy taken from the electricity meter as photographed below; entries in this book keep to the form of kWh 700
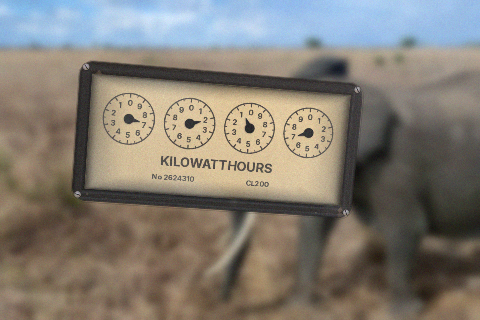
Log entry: kWh 7207
